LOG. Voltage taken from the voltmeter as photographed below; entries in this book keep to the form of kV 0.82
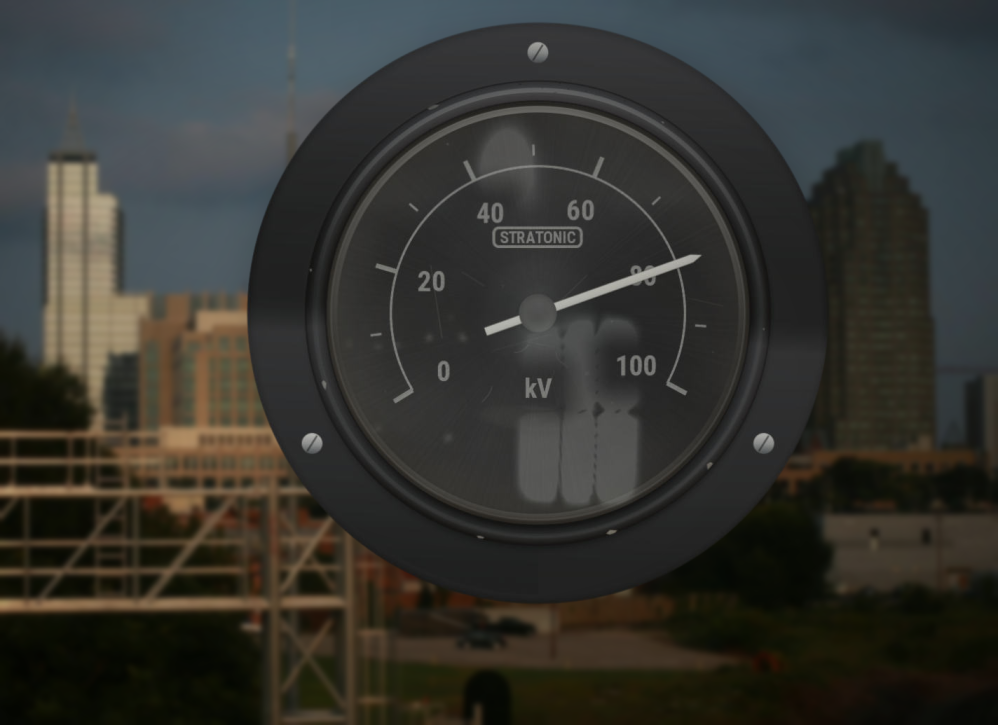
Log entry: kV 80
